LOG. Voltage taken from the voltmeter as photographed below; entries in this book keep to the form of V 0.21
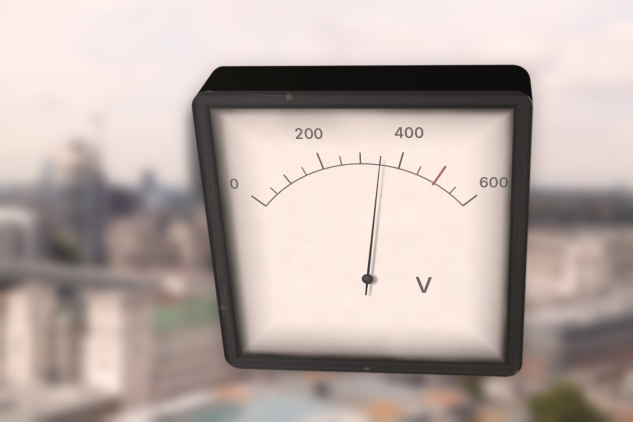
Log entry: V 350
